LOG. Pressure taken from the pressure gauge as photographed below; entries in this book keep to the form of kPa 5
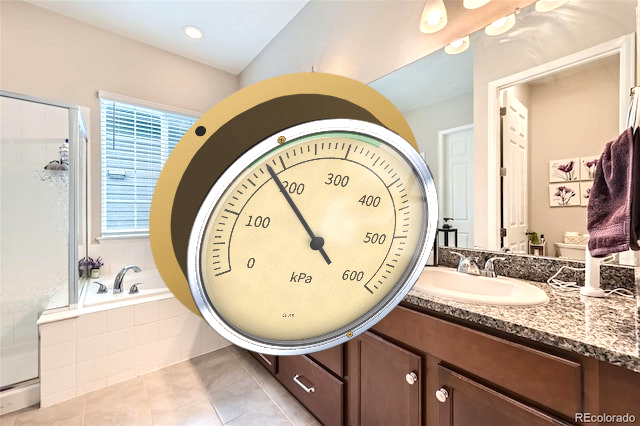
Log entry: kPa 180
